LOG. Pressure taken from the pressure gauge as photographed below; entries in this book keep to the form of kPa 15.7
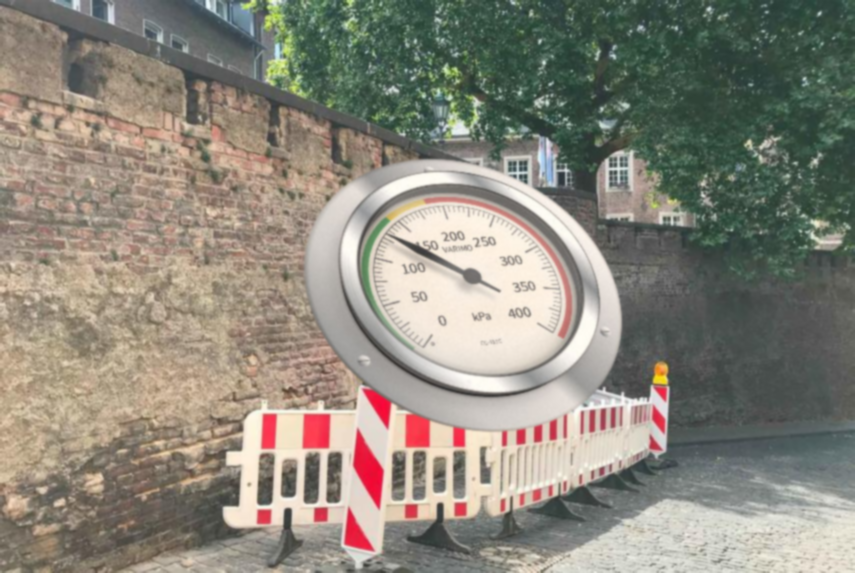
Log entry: kPa 125
